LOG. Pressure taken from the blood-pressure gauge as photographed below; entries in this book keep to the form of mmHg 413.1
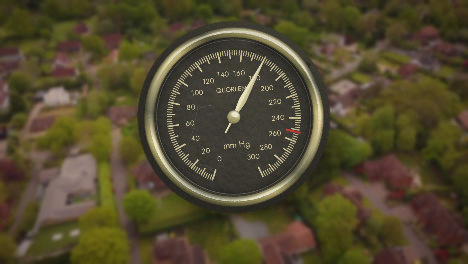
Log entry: mmHg 180
